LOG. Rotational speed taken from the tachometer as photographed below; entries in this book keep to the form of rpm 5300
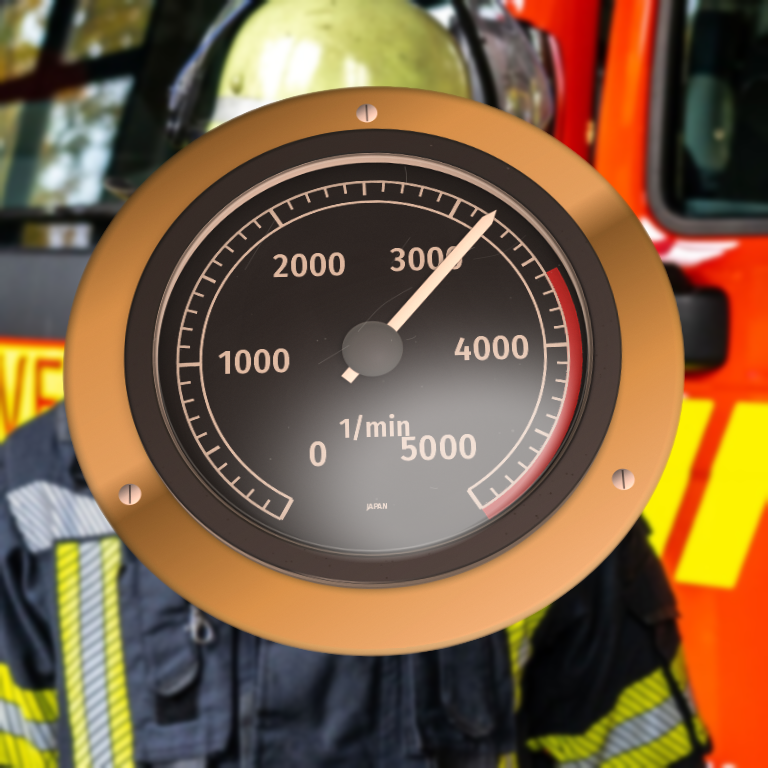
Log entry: rpm 3200
